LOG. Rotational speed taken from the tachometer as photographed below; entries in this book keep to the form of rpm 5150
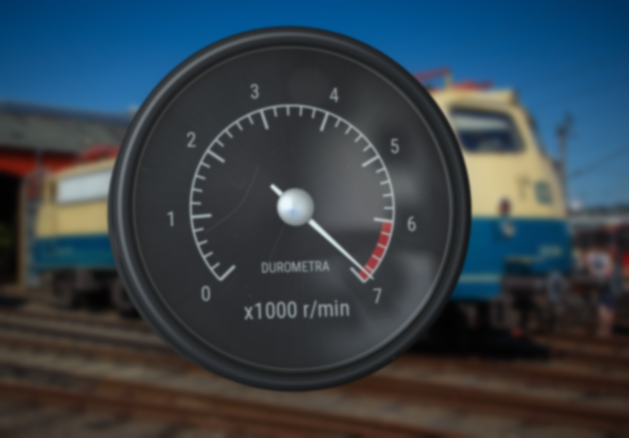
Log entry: rpm 6900
